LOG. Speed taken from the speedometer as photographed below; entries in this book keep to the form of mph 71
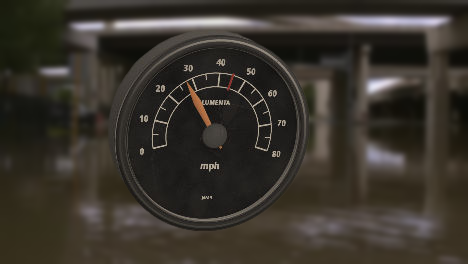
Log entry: mph 27.5
